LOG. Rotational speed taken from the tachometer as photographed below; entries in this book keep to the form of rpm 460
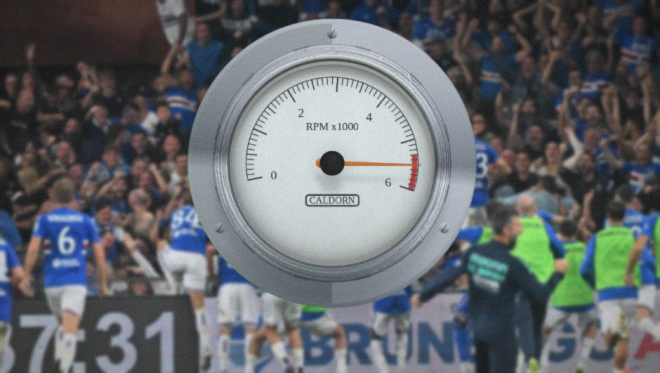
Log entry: rpm 5500
